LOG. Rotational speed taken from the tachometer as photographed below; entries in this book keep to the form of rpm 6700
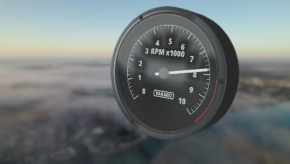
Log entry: rpm 7800
